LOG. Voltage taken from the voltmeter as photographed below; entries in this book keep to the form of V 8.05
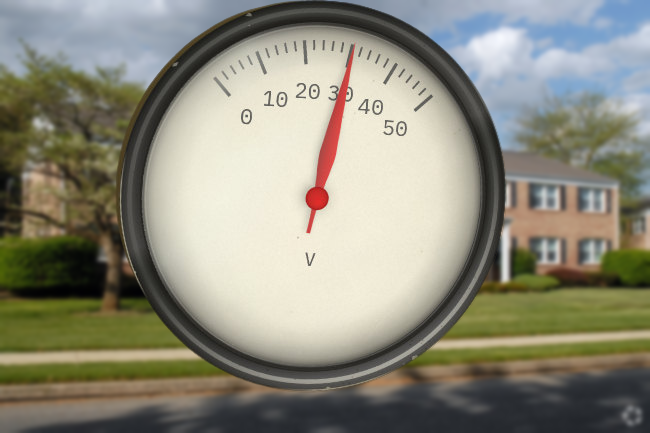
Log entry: V 30
